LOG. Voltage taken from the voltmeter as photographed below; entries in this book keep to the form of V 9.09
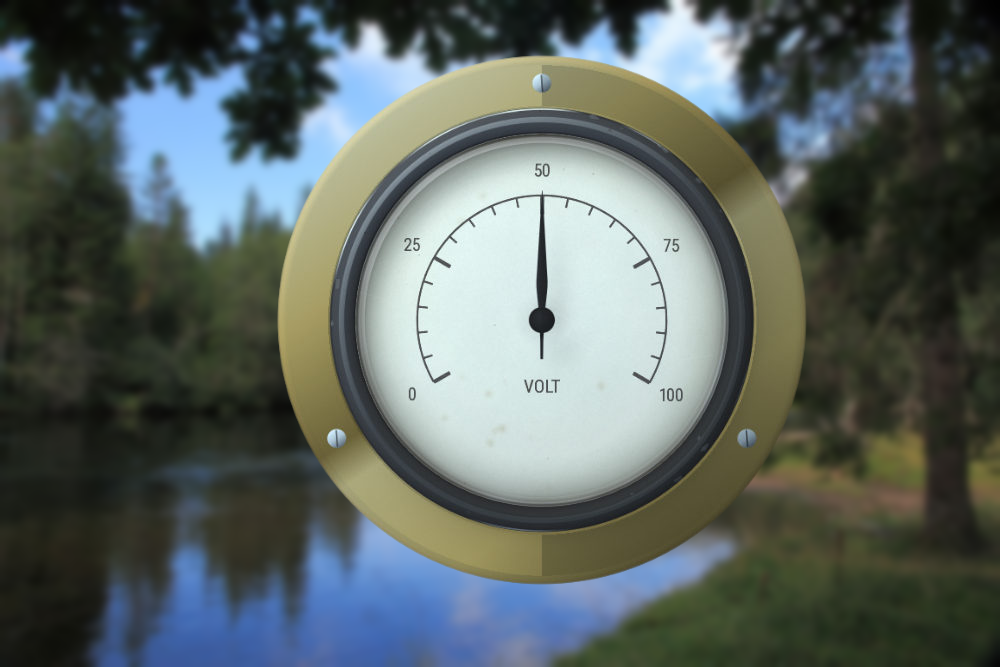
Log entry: V 50
